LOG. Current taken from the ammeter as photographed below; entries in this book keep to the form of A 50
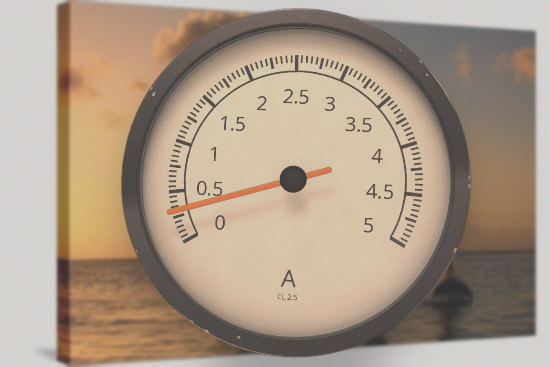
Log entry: A 0.3
